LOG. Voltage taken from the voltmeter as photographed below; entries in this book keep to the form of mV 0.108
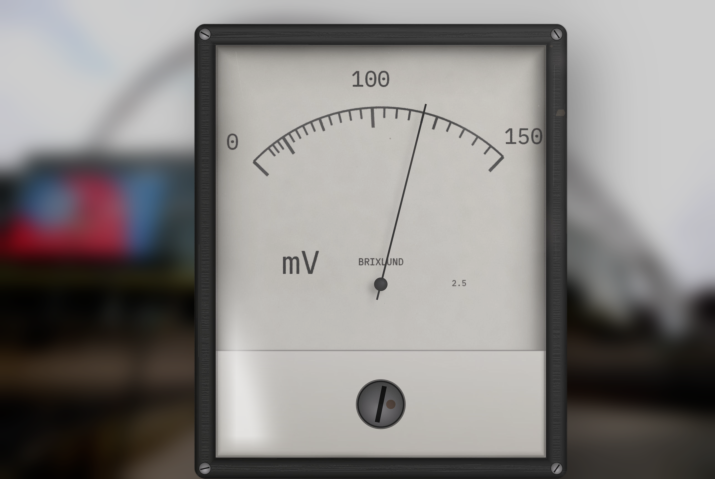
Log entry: mV 120
